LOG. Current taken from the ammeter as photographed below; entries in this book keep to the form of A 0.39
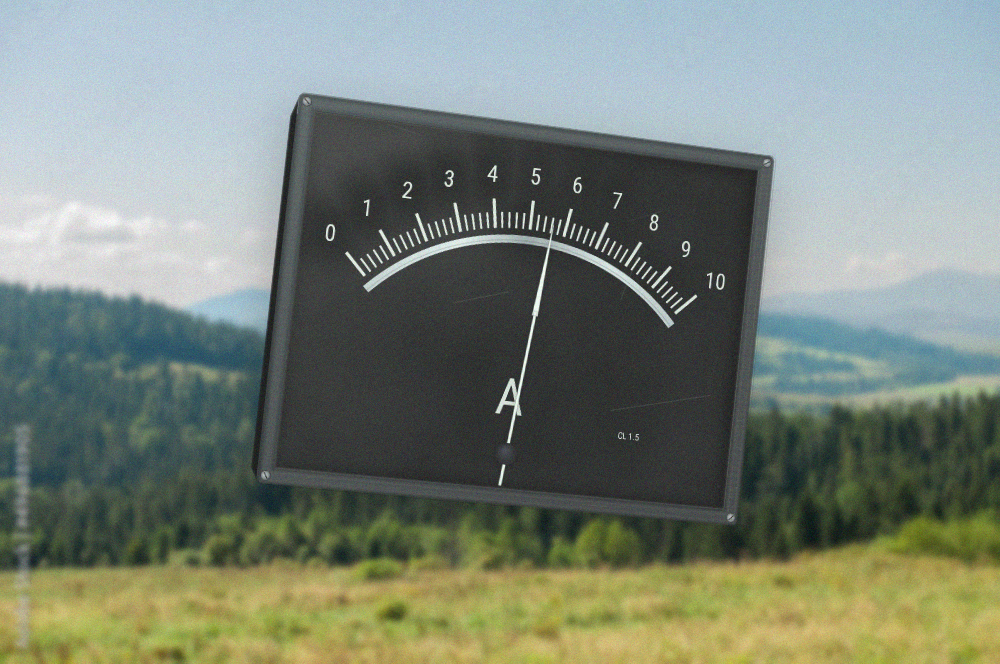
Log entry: A 5.6
